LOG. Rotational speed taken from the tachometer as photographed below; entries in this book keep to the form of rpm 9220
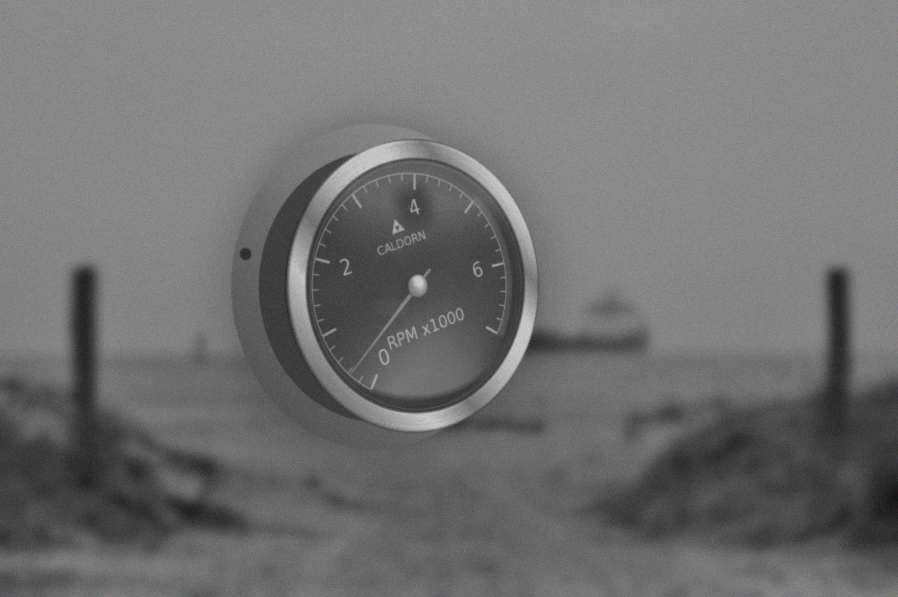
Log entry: rpm 400
